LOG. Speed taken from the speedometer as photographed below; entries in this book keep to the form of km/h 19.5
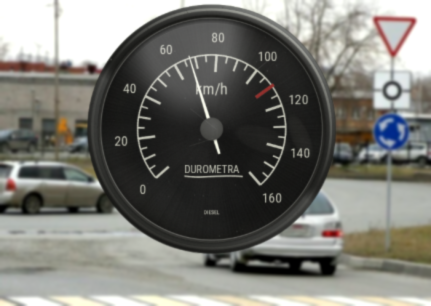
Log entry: km/h 67.5
